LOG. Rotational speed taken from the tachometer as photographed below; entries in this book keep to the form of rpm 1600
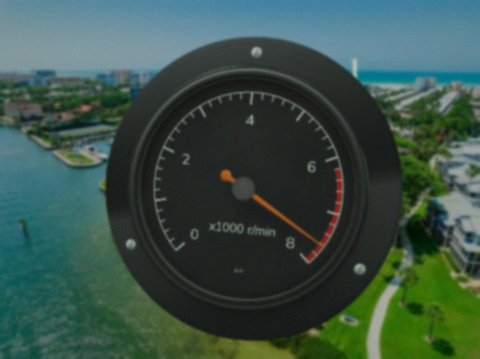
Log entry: rpm 7600
